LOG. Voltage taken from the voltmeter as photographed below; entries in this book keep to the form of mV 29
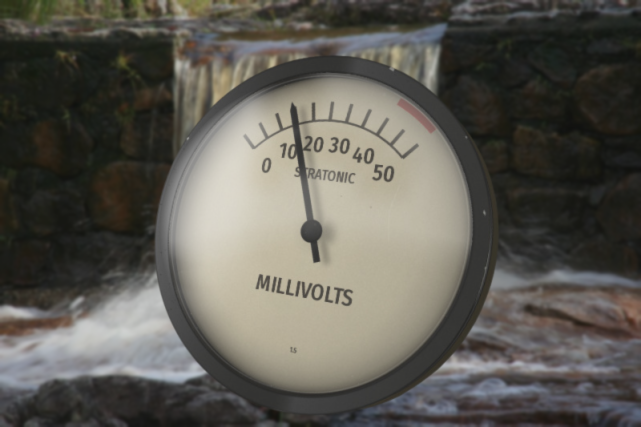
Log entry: mV 15
